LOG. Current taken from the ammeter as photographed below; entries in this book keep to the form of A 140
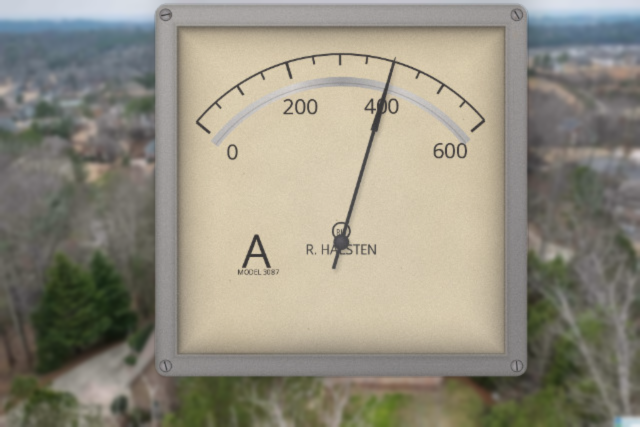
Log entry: A 400
